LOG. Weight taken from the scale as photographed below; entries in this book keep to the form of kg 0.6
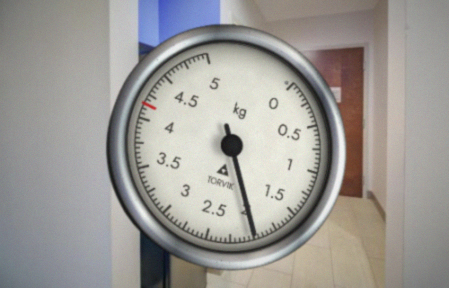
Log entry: kg 2
